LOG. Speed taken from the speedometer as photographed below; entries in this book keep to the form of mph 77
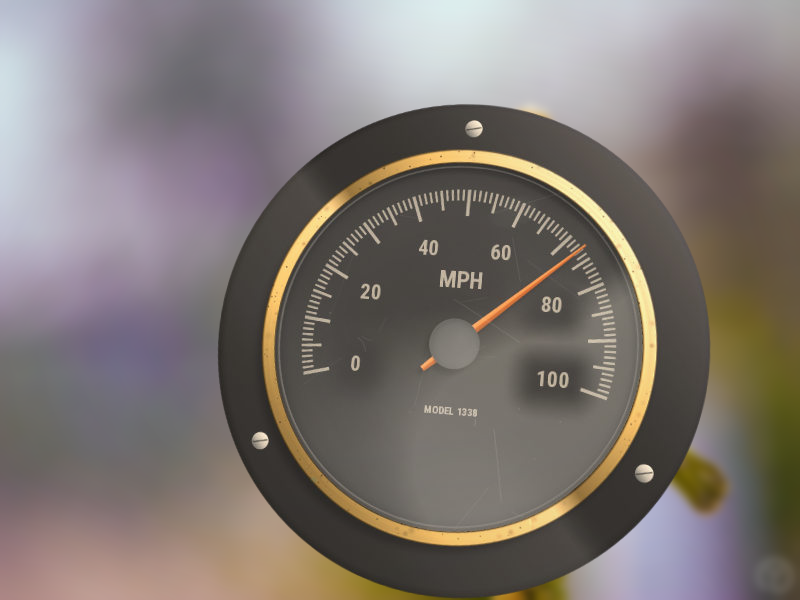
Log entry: mph 73
